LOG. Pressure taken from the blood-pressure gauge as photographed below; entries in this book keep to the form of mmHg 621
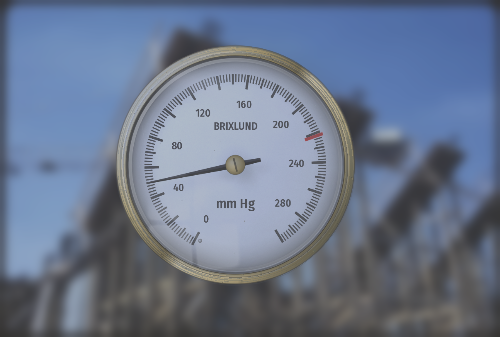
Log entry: mmHg 50
